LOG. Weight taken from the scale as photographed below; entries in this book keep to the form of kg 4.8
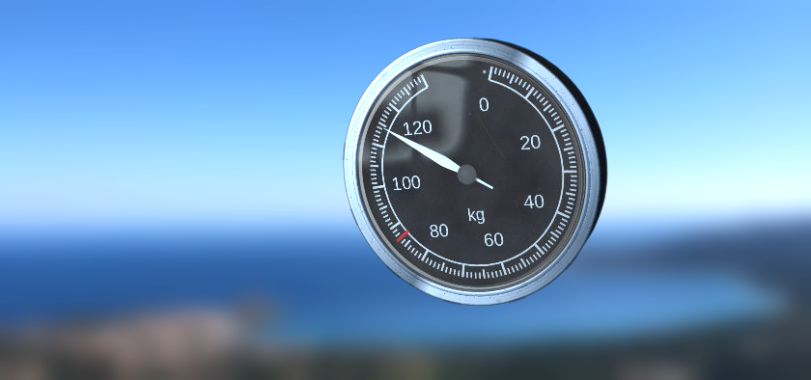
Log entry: kg 115
